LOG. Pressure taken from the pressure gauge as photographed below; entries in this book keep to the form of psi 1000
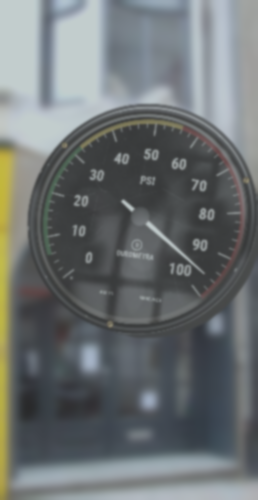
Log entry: psi 96
